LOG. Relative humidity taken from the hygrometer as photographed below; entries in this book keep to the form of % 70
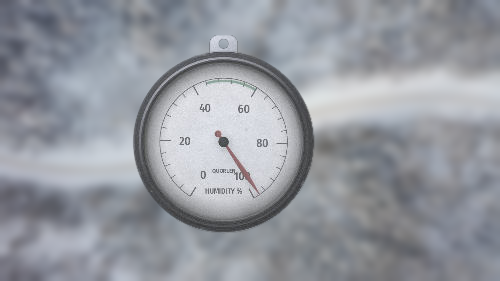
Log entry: % 98
